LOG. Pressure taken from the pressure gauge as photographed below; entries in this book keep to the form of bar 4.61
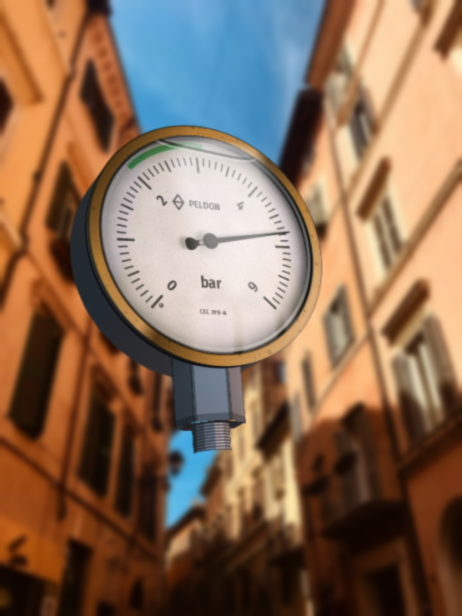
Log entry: bar 4.8
